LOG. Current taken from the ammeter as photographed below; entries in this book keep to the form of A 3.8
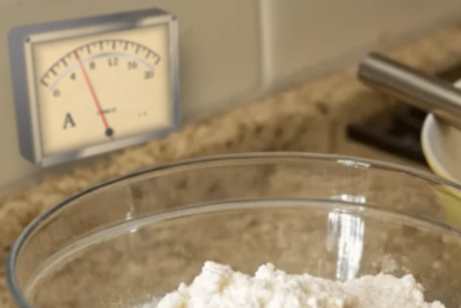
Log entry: A 6
